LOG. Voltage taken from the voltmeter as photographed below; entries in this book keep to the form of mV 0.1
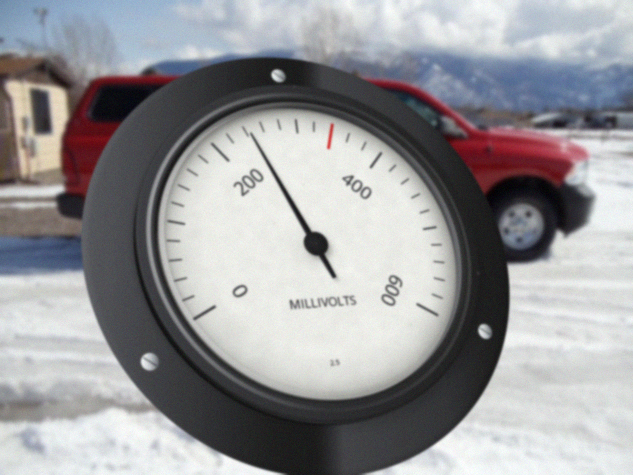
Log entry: mV 240
